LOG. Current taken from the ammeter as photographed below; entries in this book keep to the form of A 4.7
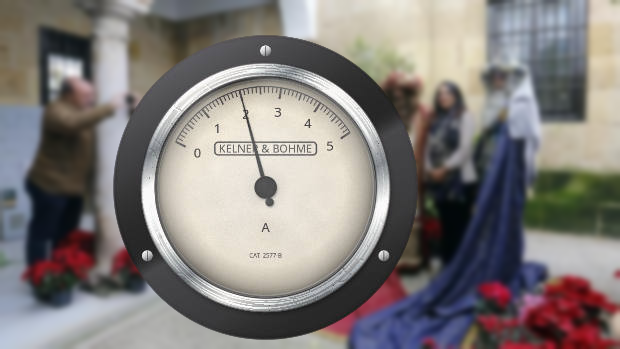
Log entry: A 2
